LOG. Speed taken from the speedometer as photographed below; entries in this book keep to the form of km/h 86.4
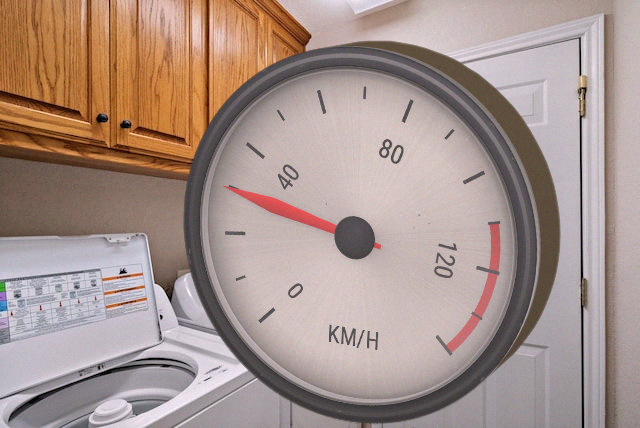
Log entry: km/h 30
